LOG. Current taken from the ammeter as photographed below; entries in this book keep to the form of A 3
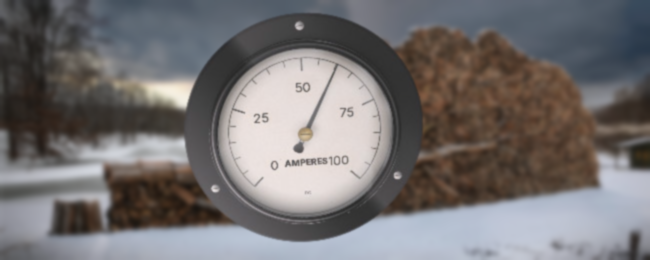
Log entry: A 60
